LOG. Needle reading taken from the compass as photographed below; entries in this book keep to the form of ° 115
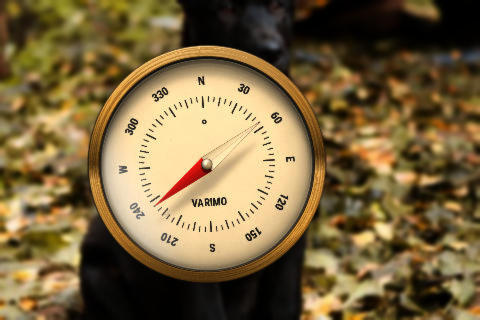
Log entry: ° 235
